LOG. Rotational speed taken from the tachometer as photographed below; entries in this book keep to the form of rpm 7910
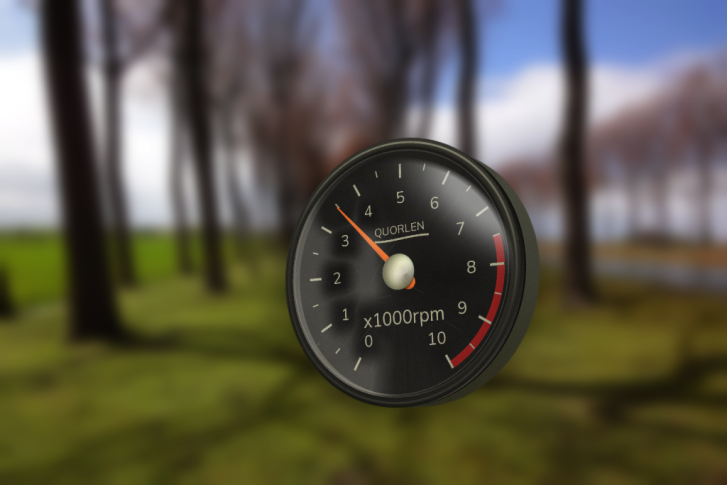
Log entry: rpm 3500
